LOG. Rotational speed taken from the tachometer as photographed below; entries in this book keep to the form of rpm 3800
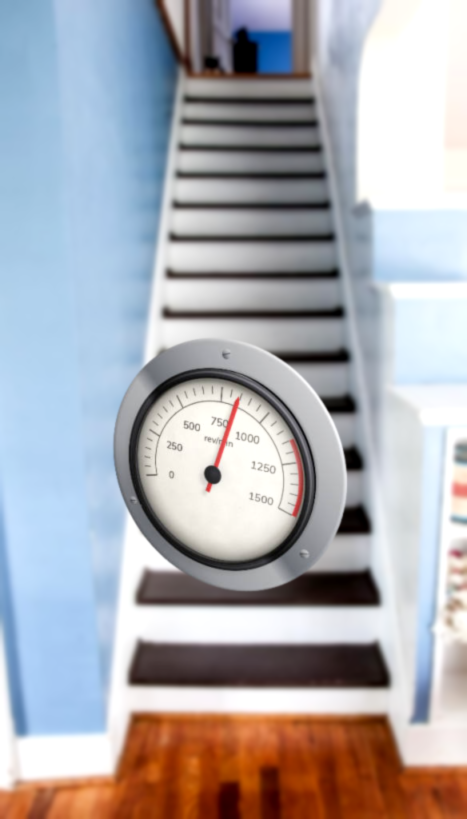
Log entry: rpm 850
